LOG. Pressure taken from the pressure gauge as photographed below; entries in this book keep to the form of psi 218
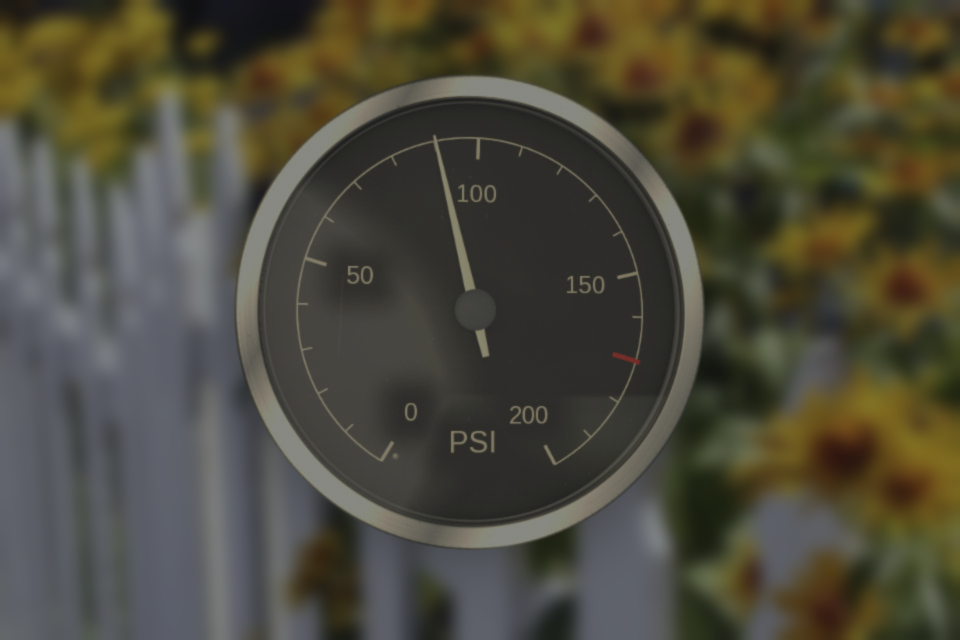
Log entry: psi 90
